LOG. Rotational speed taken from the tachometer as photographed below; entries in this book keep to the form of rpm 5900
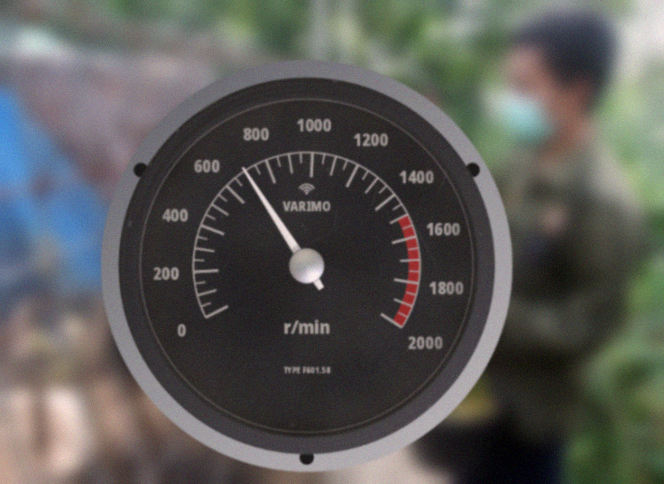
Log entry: rpm 700
